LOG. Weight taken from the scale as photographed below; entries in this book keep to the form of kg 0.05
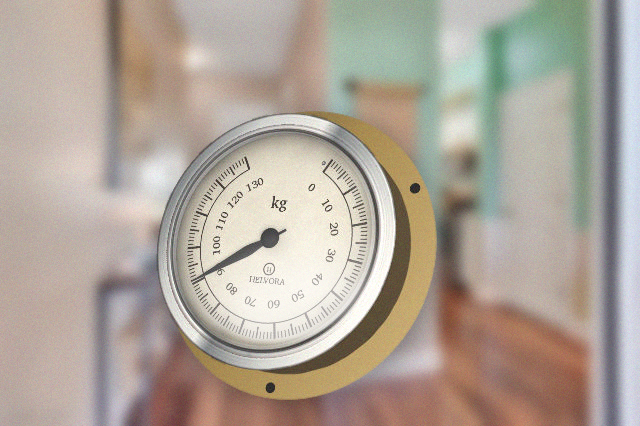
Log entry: kg 90
